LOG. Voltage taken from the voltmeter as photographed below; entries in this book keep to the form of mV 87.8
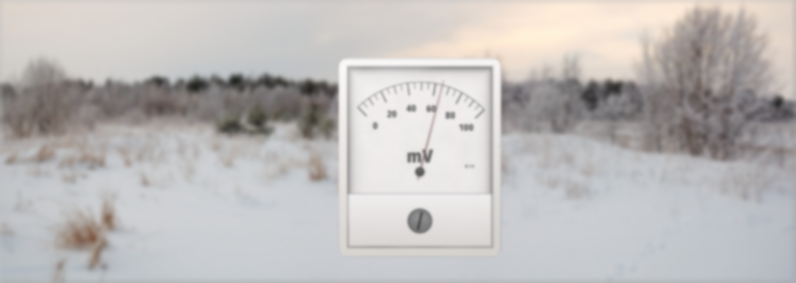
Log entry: mV 65
